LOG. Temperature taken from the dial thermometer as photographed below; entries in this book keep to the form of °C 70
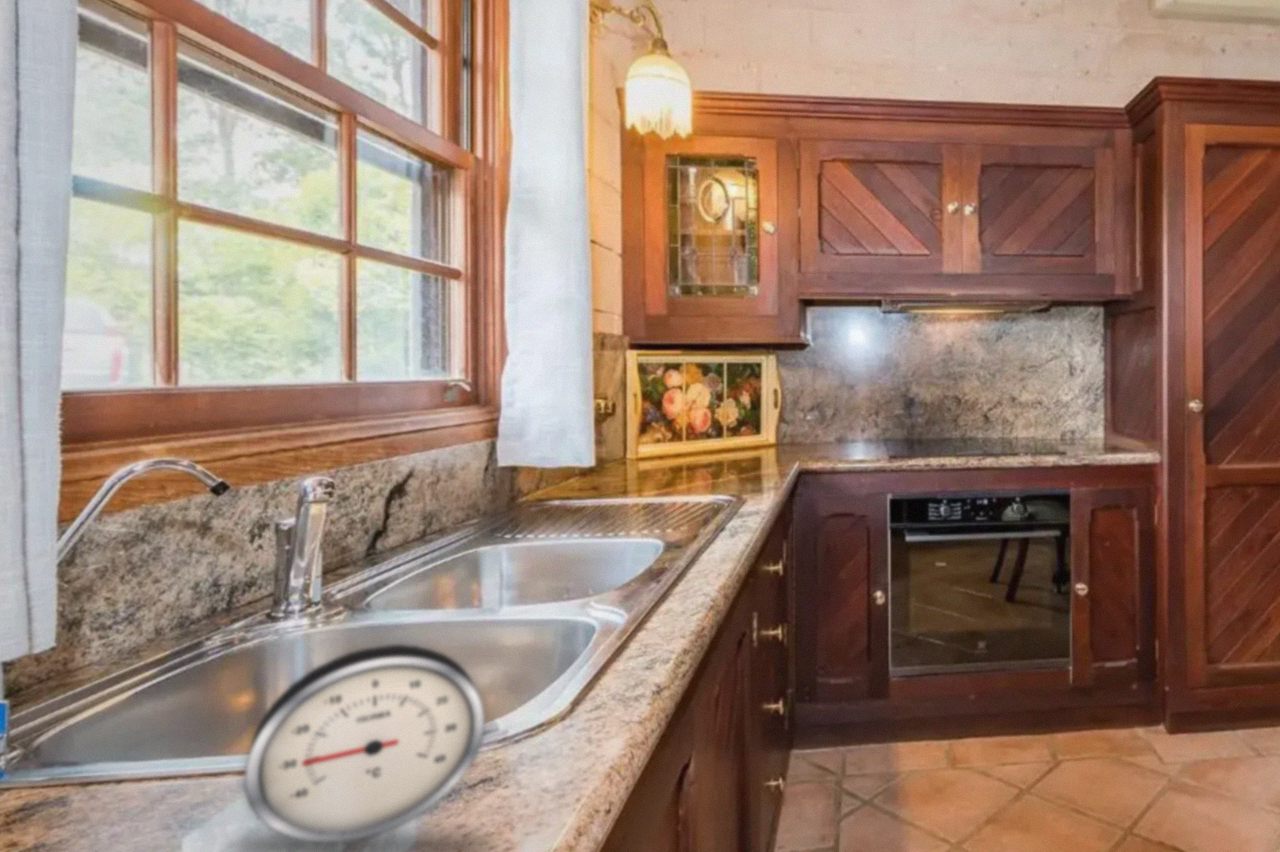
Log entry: °C -30
